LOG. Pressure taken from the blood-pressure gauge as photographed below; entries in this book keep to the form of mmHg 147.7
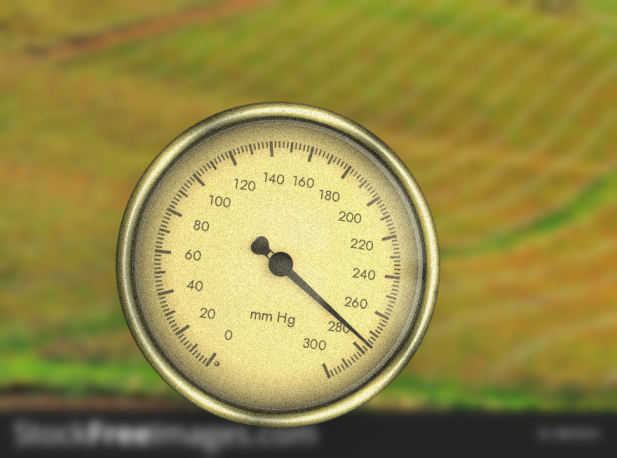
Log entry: mmHg 276
